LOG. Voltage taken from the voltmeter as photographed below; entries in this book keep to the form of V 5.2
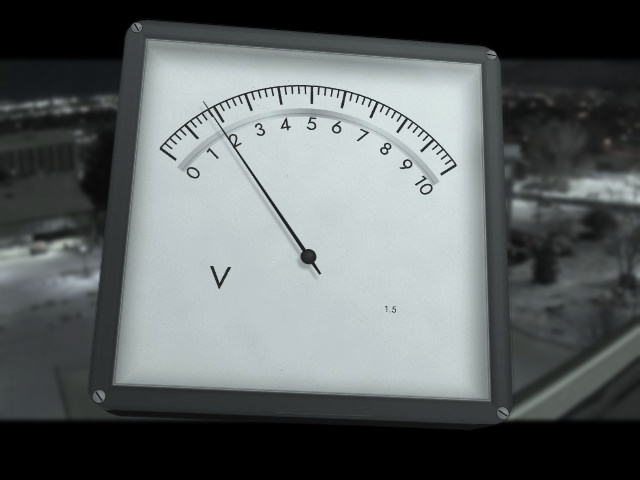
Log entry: V 1.8
